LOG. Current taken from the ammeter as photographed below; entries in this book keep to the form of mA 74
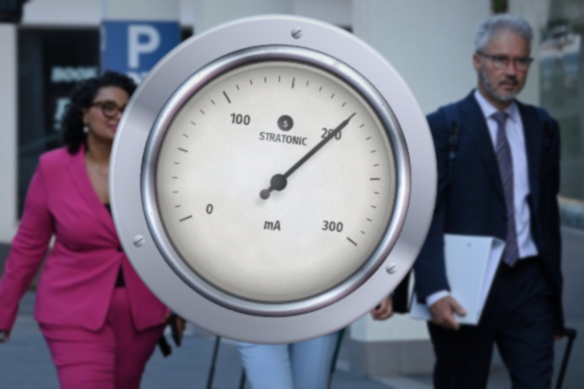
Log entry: mA 200
